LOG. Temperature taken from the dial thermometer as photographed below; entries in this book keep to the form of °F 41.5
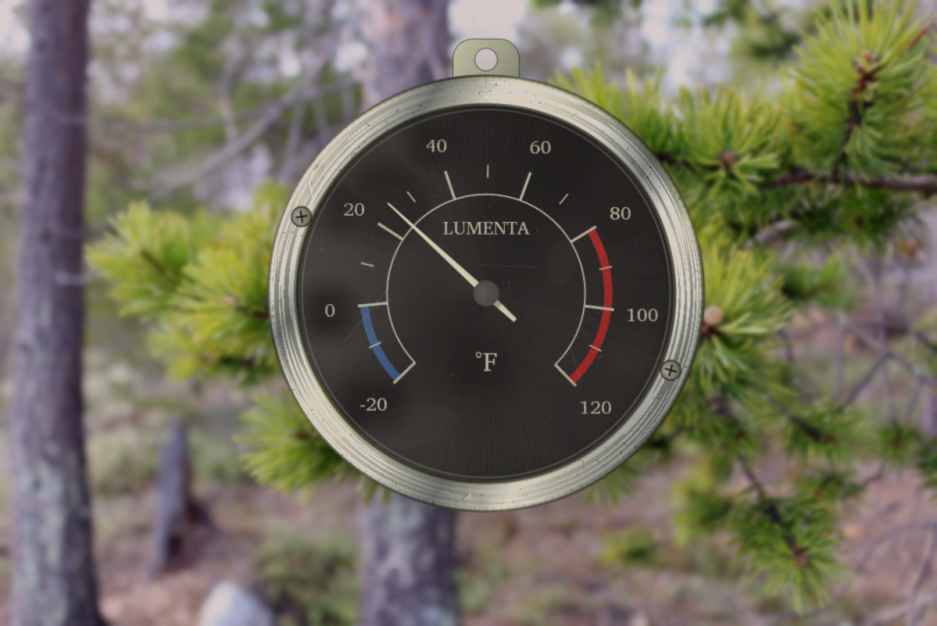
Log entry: °F 25
